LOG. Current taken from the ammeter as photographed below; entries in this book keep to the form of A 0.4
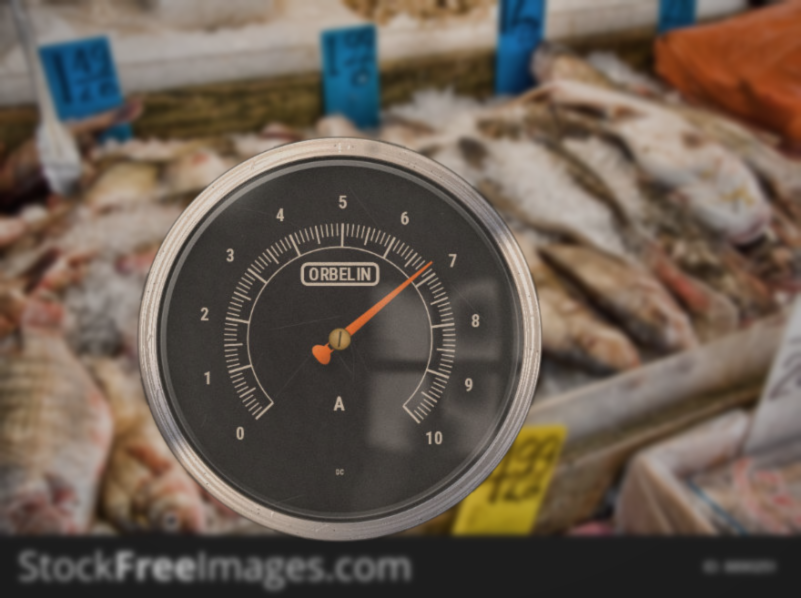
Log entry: A 6.8
